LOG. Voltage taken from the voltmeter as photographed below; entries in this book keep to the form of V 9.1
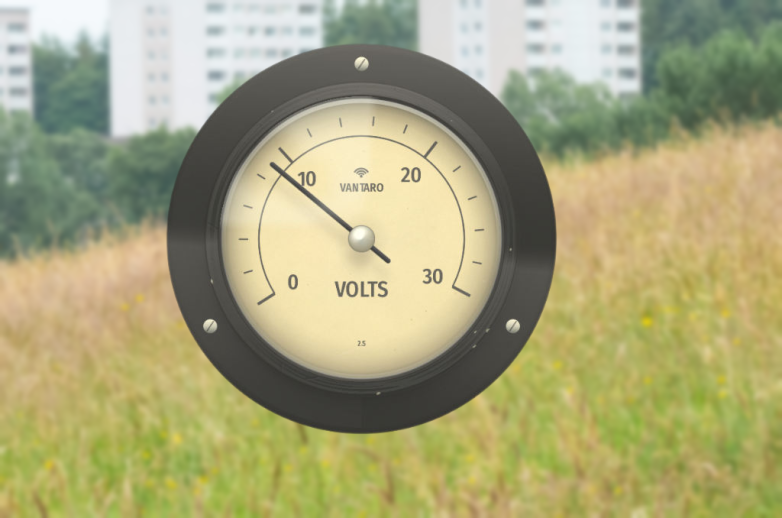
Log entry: V 9
